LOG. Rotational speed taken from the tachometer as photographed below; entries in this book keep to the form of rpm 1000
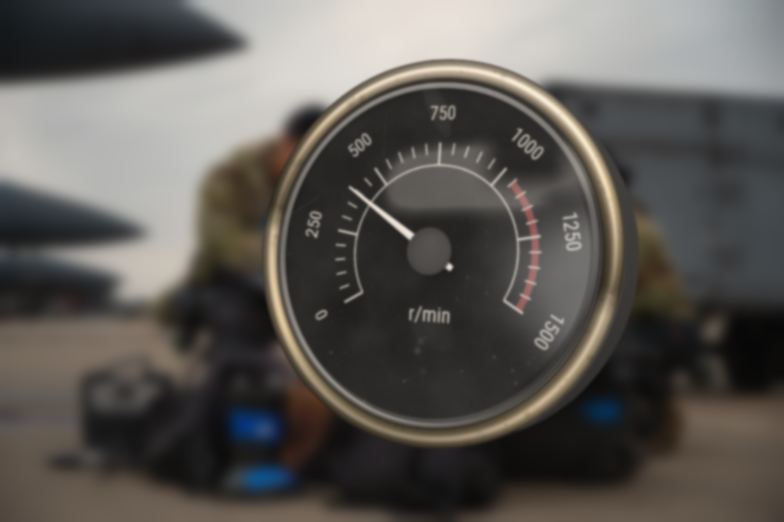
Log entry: rpm 400
